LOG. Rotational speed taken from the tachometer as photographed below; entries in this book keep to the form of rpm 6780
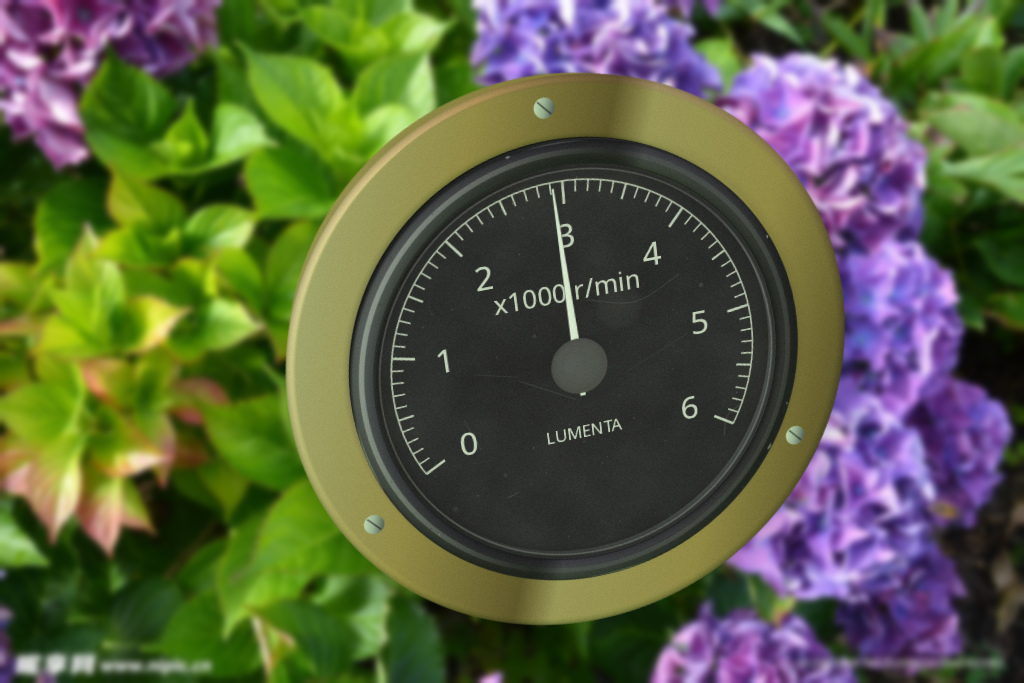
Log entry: rpm 2900
